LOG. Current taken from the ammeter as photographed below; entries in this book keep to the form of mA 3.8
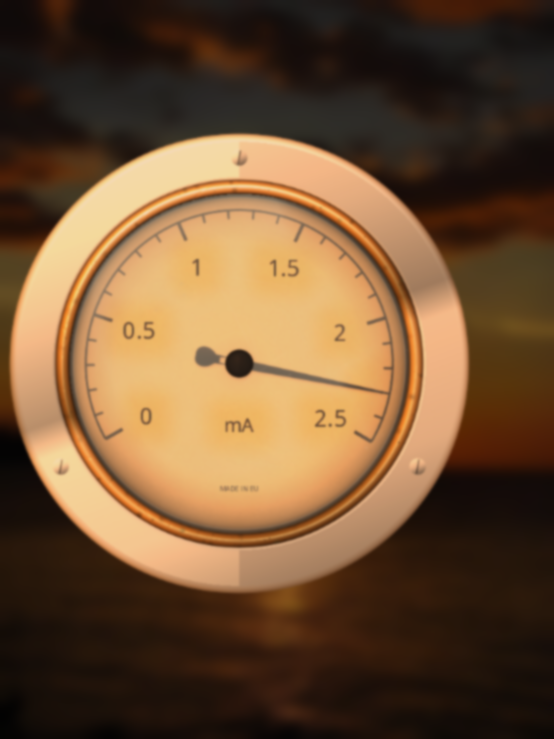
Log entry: mA 2.3
